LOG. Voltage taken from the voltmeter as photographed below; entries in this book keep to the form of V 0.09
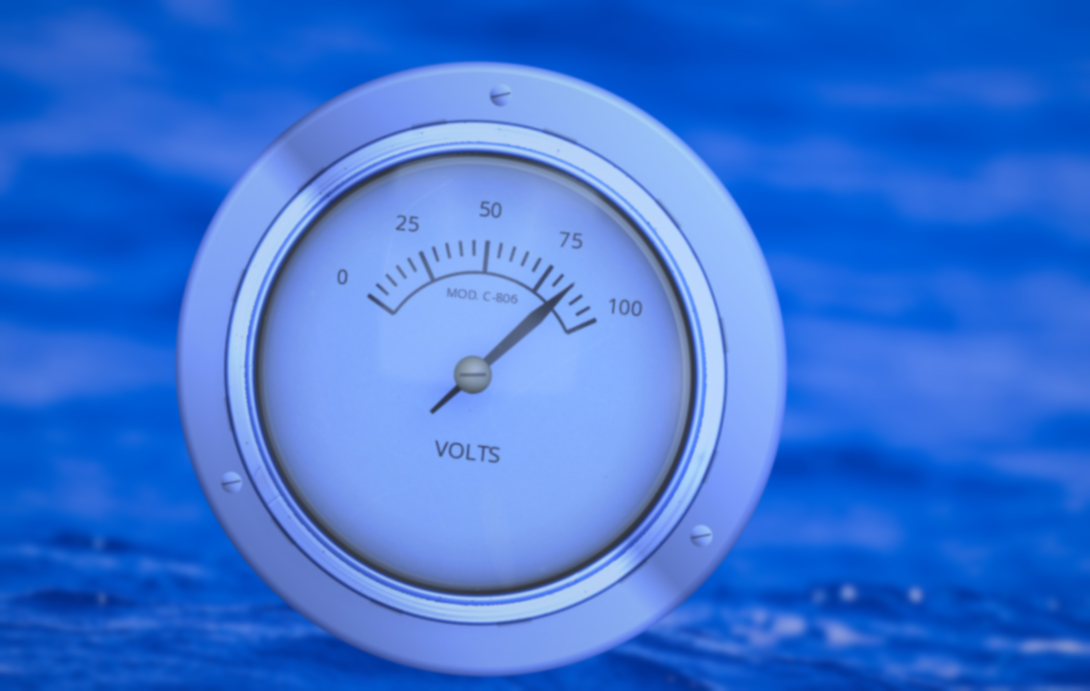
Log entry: V 85
